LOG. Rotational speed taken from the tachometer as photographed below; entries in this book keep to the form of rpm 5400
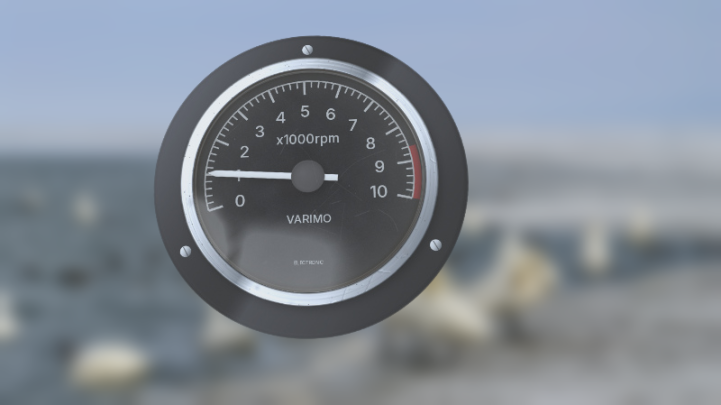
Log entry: rpm 1000
